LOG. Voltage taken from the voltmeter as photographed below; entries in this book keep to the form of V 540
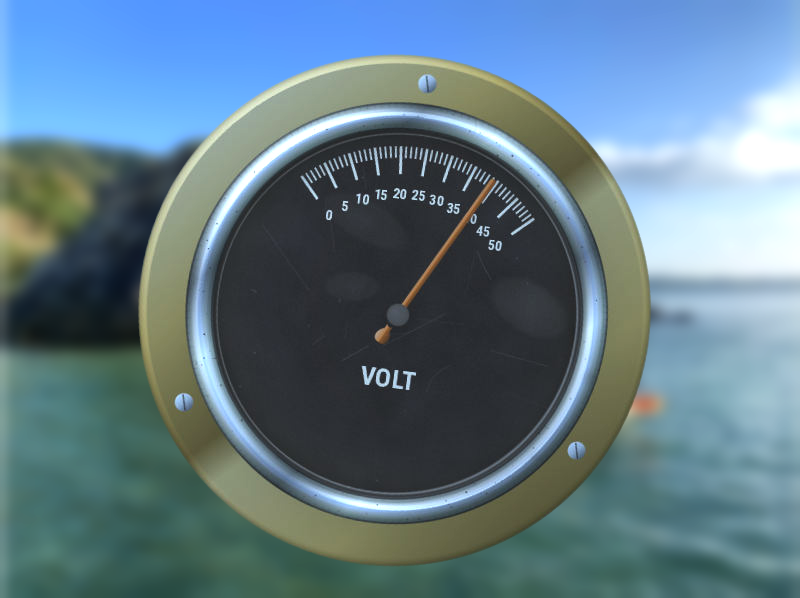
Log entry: V 39
